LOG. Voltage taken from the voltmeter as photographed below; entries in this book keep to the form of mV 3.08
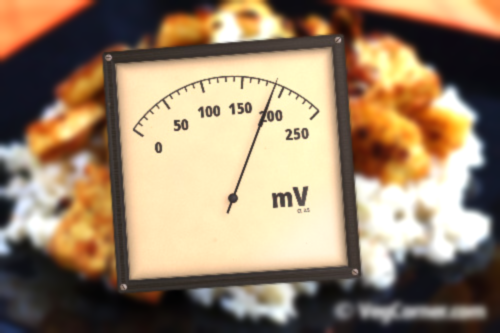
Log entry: mV 190
